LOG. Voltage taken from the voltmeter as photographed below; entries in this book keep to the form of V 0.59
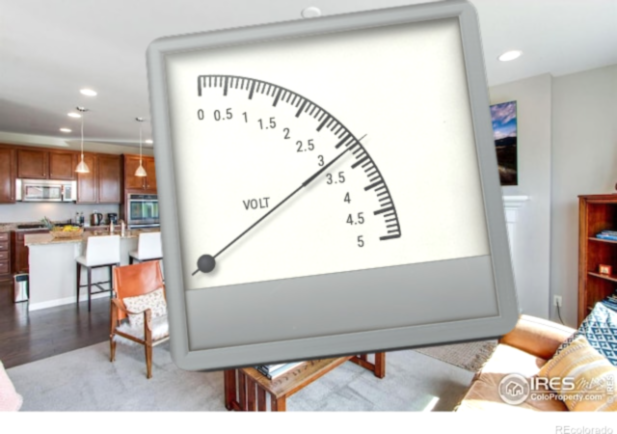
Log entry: V 3.2
